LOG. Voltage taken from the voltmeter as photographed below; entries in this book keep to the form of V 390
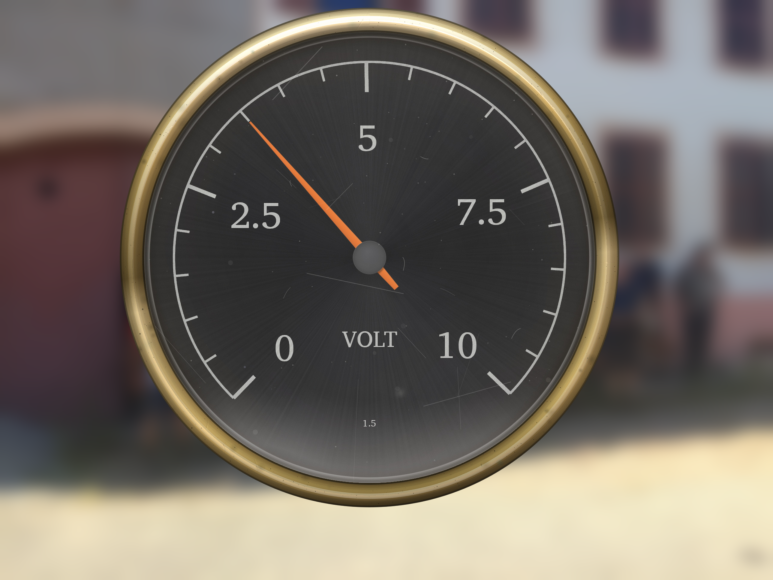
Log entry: V 3.5
